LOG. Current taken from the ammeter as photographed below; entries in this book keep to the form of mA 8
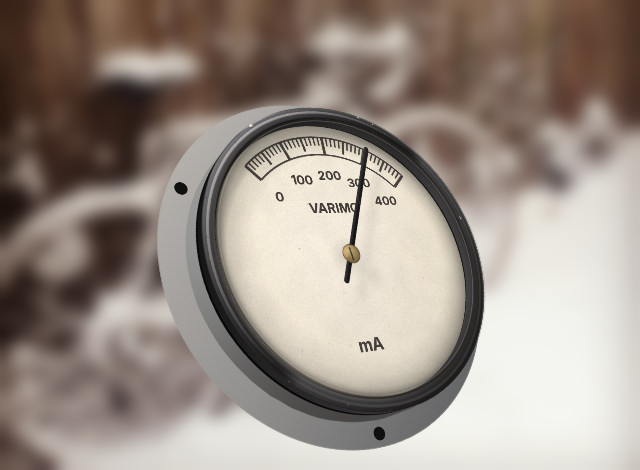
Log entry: mA 300
